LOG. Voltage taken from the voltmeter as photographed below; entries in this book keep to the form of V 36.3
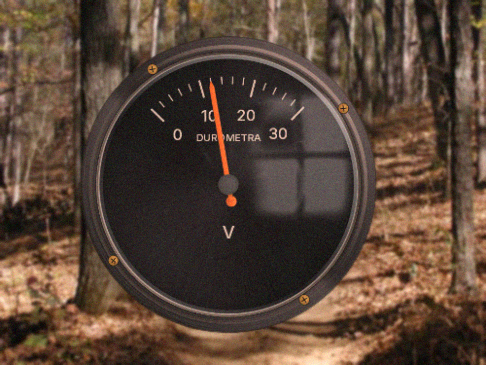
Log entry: V 12
